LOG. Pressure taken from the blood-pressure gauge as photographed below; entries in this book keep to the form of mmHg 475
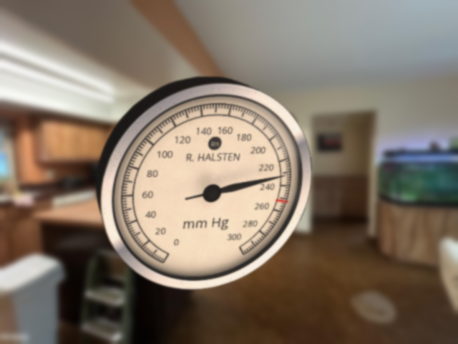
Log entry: mmHg 230
